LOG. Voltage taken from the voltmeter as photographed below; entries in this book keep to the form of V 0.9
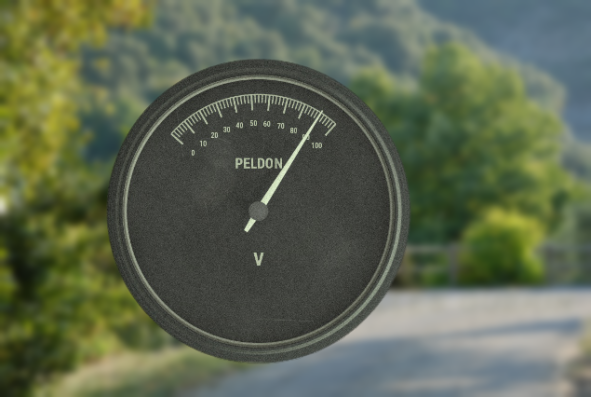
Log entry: V 90
